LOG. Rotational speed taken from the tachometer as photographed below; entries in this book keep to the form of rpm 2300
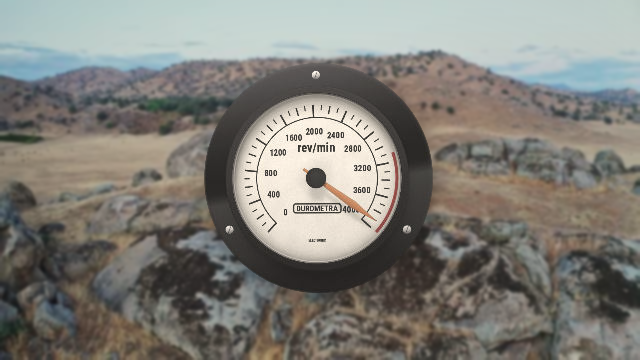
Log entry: rpm 3900
